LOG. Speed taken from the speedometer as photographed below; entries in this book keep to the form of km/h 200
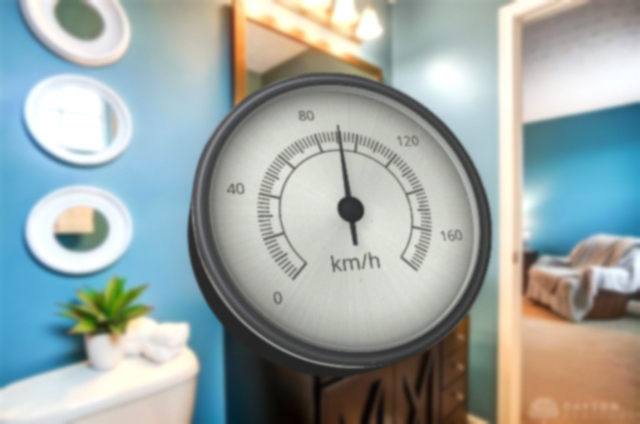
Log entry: km/h 90
